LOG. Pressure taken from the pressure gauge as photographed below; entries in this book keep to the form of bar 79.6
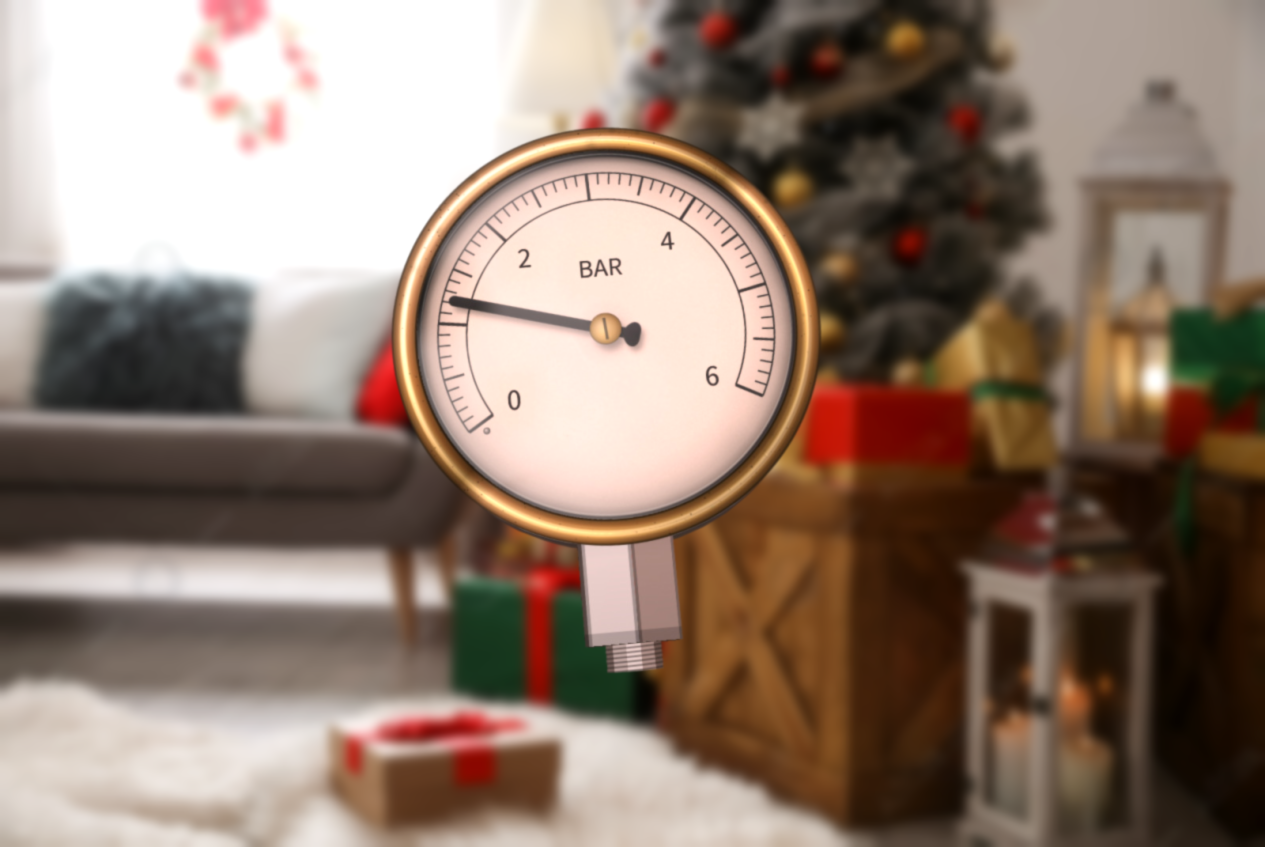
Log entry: bar 1.2
